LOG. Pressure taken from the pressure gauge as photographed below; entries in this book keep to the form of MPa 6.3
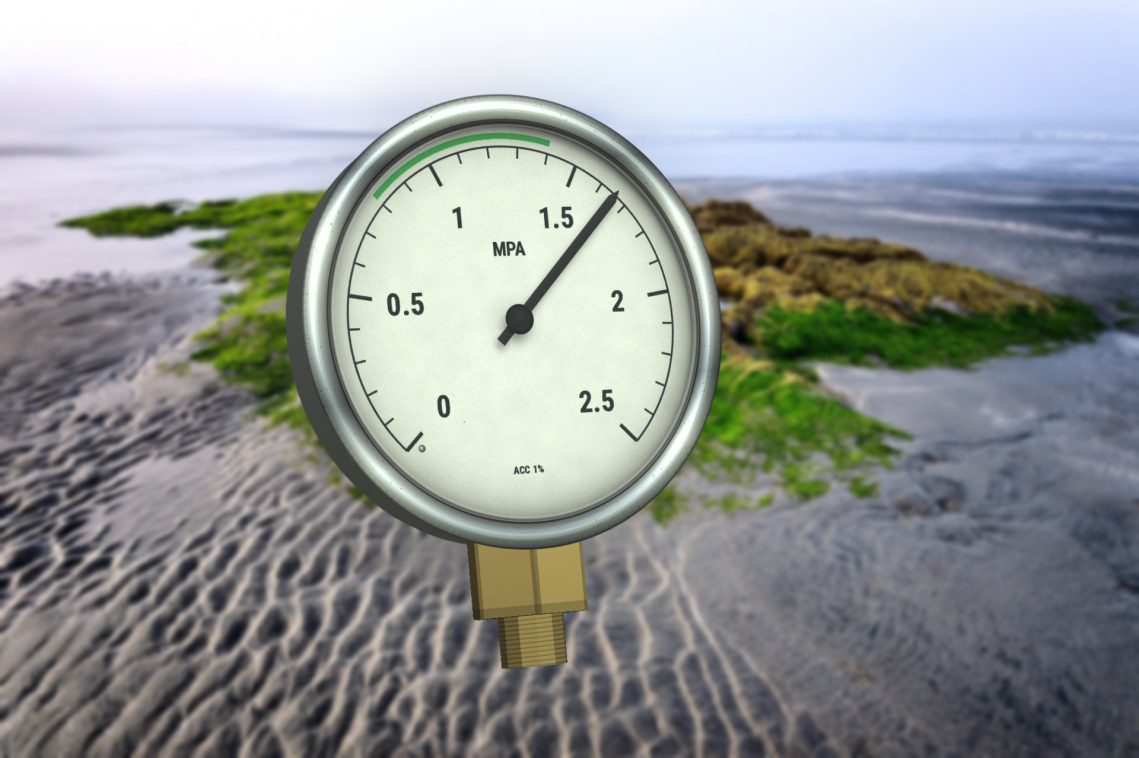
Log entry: MPa 1.65
